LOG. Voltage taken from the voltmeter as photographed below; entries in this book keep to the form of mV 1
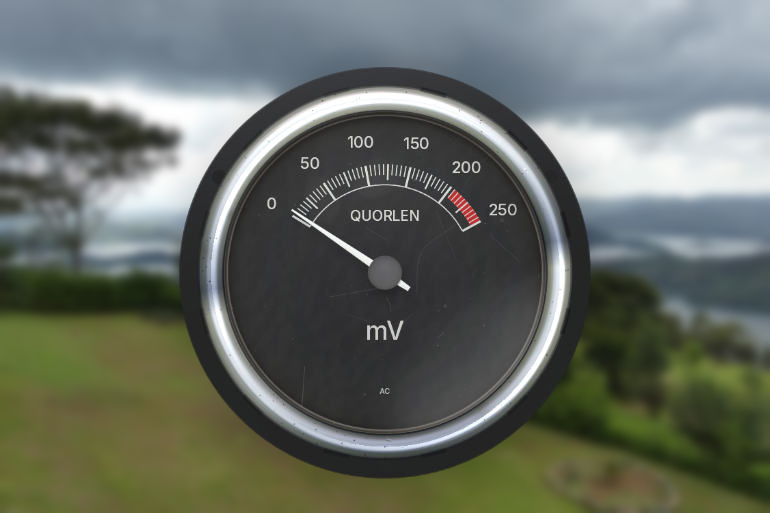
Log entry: mV 5
